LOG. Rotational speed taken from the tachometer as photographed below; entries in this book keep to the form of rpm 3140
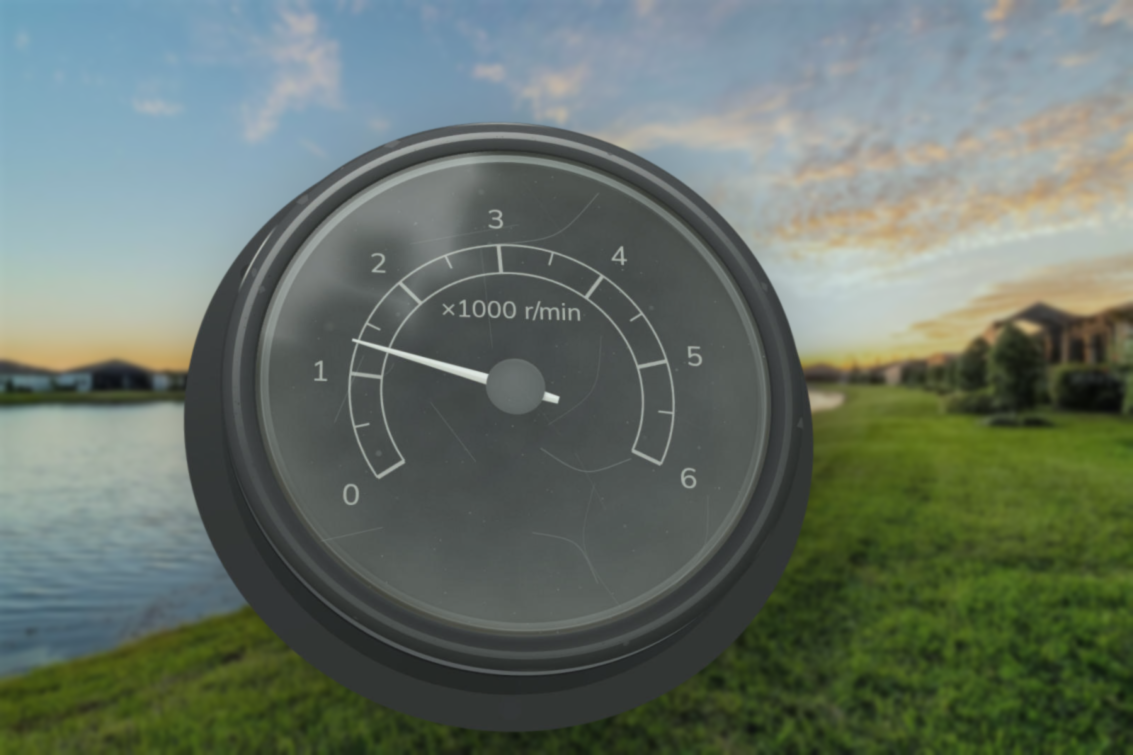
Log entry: rpm 1250
